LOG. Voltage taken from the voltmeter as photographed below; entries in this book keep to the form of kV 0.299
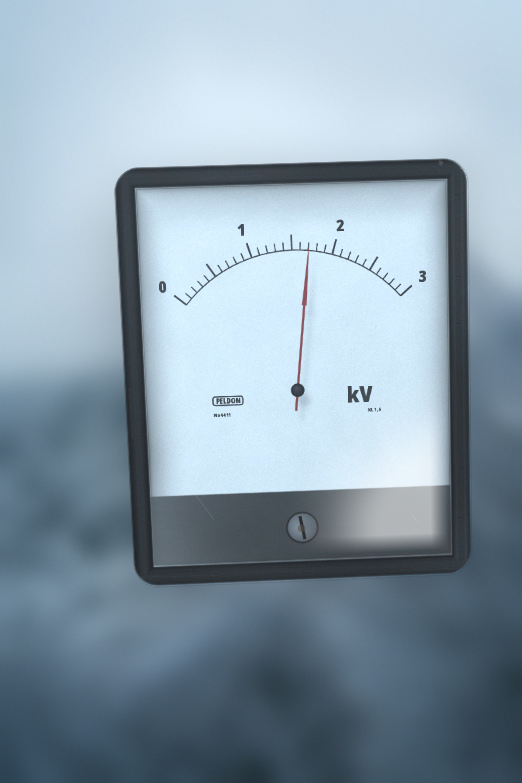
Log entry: kV 1.7
